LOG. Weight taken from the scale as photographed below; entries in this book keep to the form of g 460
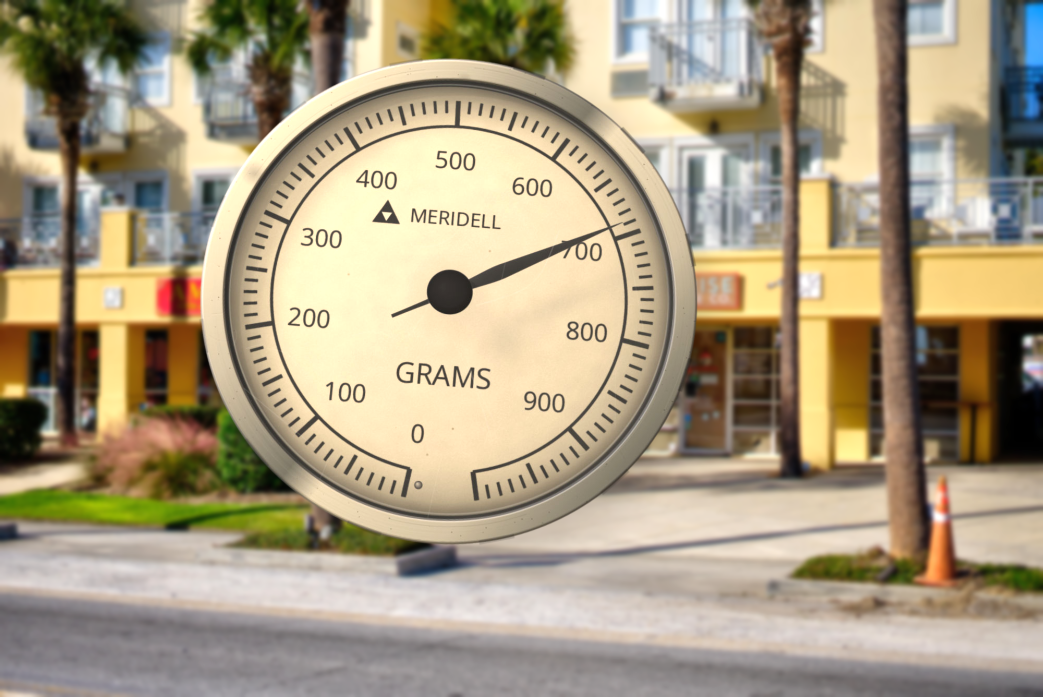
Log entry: g 690
